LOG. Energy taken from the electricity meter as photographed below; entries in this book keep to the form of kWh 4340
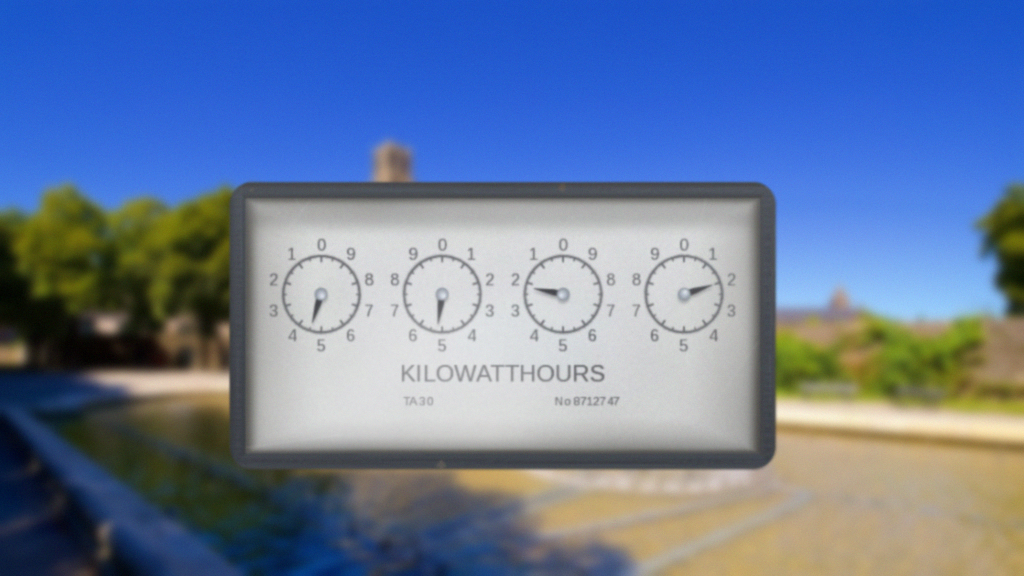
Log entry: kWh 4522
